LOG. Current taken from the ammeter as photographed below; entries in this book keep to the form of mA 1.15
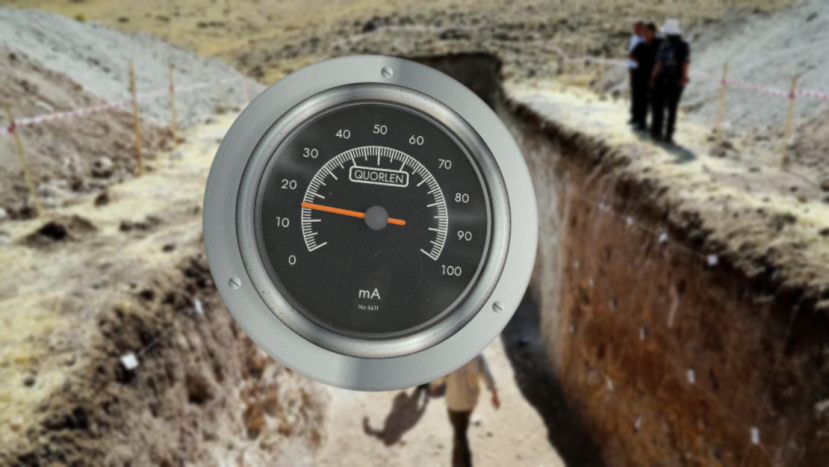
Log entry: mA 15
